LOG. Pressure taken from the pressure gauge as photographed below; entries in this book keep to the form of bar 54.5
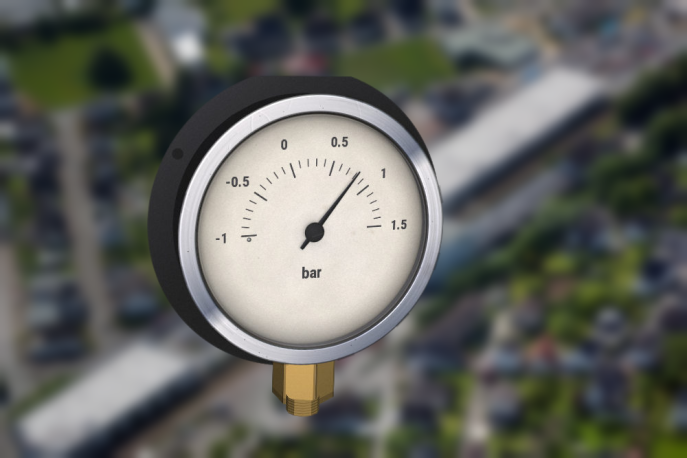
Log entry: bar 0.8
